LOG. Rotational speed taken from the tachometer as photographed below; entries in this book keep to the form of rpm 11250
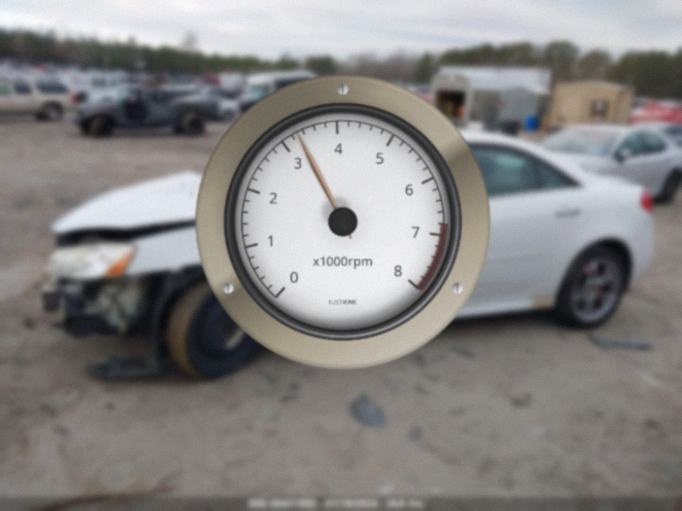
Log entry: rpm 3300
